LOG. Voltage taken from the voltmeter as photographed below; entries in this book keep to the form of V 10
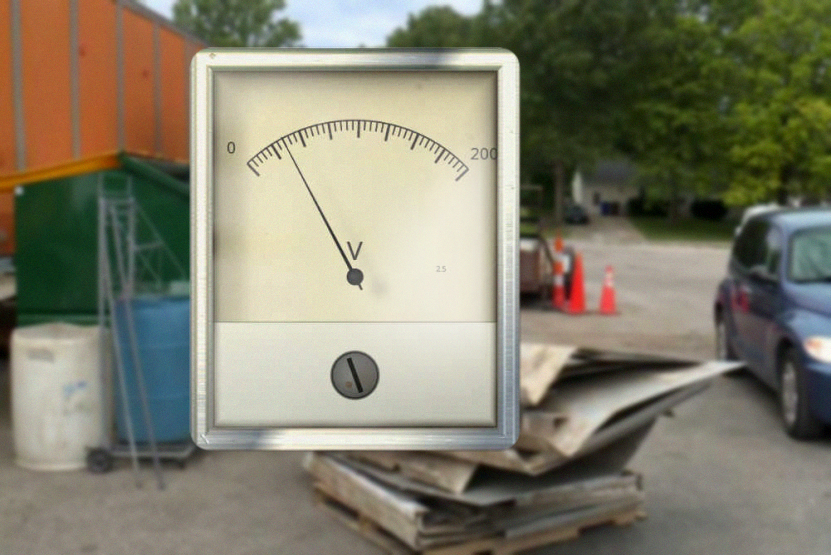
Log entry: V 35
